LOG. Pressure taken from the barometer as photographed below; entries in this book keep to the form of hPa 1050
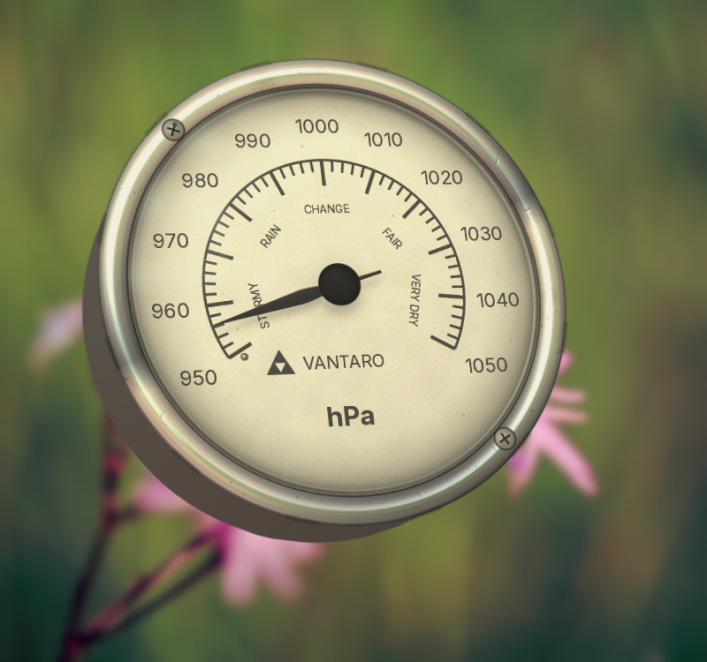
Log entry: hPa 956
